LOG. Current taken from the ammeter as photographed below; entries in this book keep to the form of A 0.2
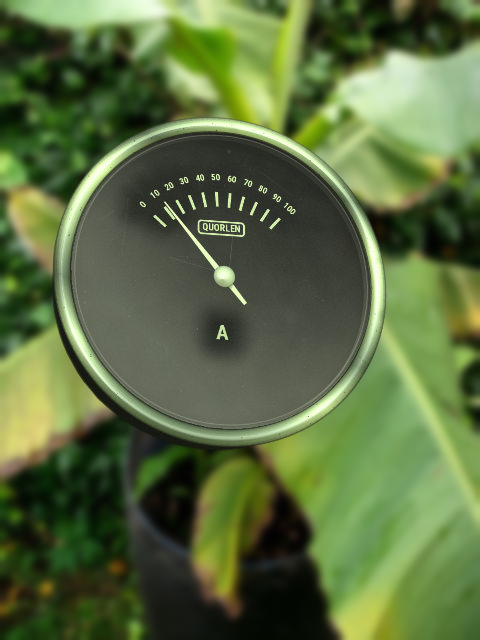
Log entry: A 10
